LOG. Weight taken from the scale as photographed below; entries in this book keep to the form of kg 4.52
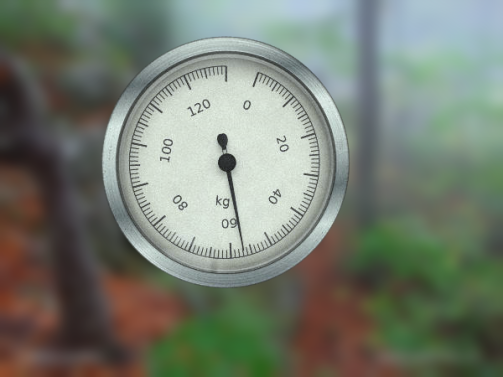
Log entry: kg 57
